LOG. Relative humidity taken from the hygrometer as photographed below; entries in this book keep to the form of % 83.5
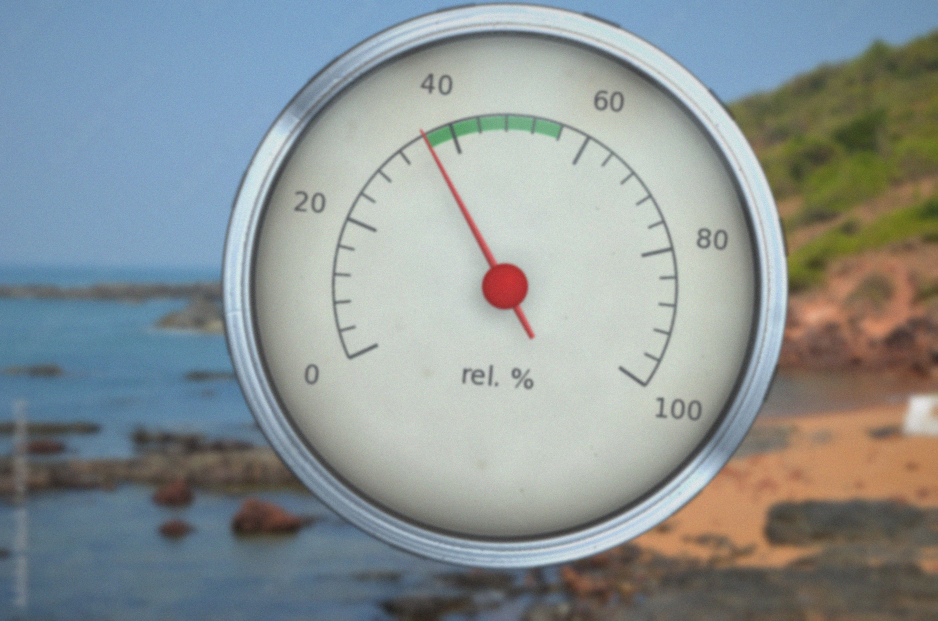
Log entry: % 36
